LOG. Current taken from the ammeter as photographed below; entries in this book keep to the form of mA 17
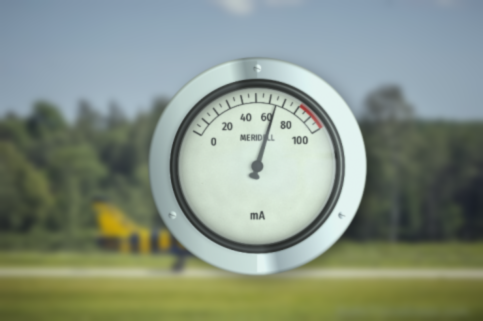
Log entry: mA 65
